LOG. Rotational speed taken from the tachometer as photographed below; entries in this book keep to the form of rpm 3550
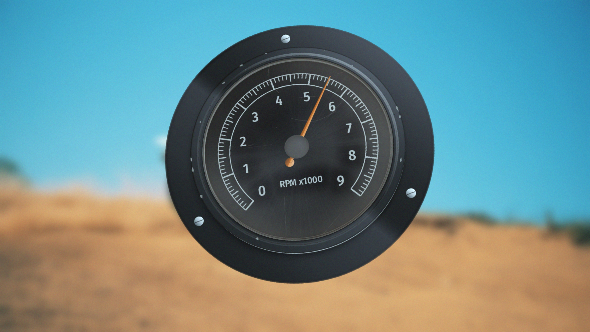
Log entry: rpm 5500
